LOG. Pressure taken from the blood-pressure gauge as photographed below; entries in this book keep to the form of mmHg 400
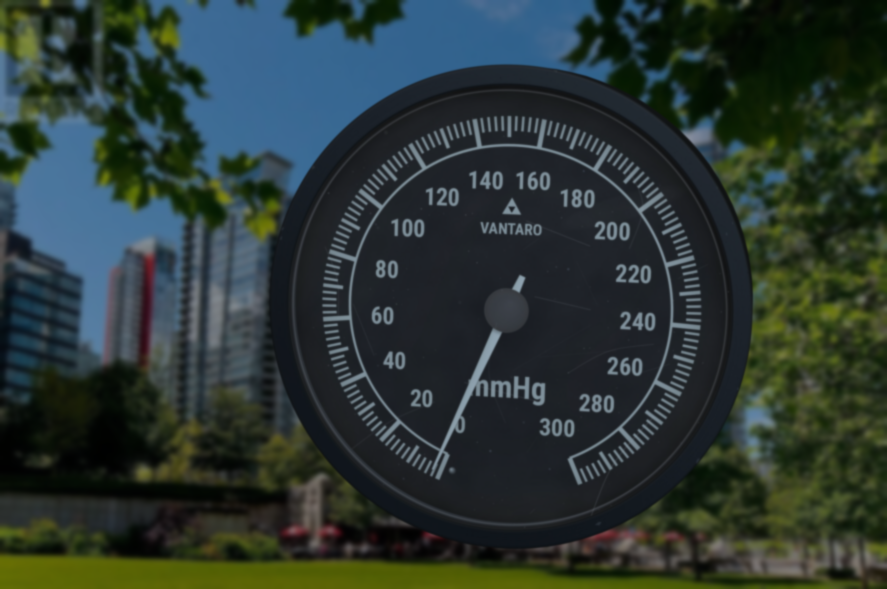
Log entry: mmHg 2
